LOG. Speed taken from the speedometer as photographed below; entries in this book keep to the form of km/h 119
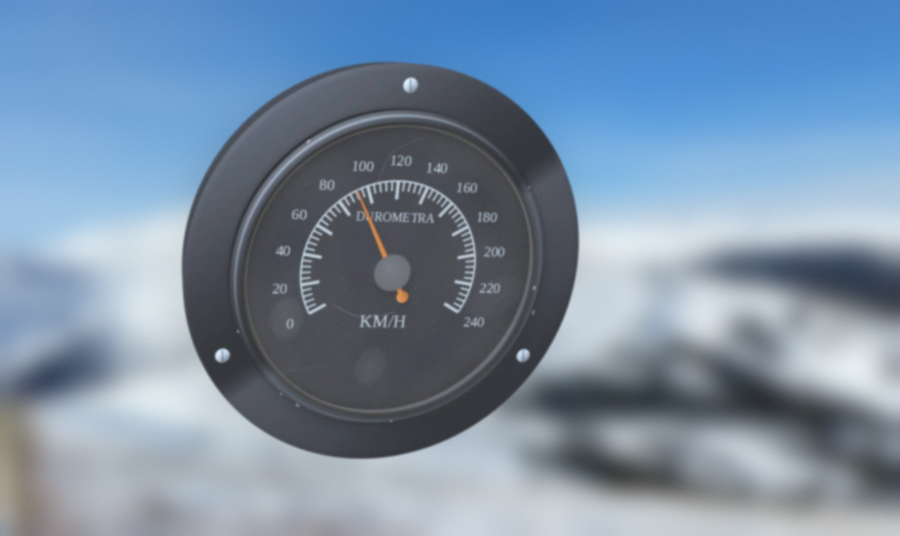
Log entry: km/h 92
